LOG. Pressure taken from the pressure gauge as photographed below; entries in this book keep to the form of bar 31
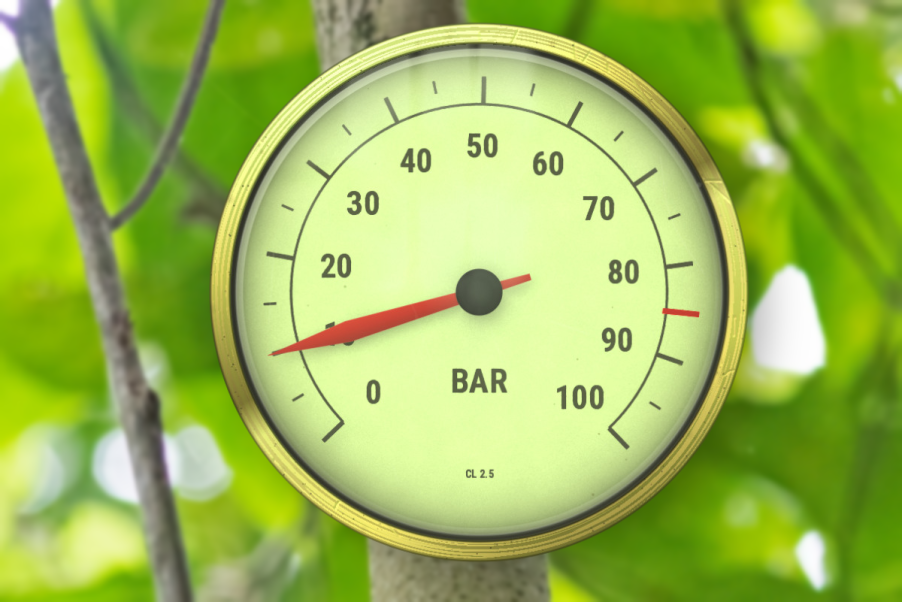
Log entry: bar 10
